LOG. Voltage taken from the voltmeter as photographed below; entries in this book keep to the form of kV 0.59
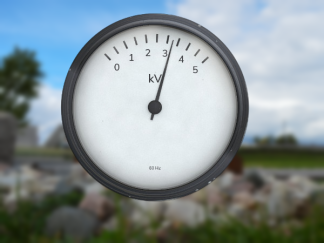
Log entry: kV 3.25
